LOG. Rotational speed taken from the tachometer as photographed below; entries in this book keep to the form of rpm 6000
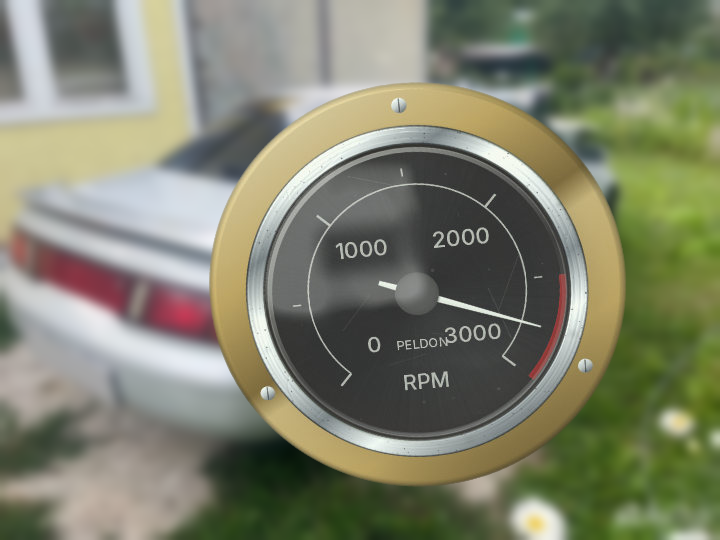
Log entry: rpm 2750
